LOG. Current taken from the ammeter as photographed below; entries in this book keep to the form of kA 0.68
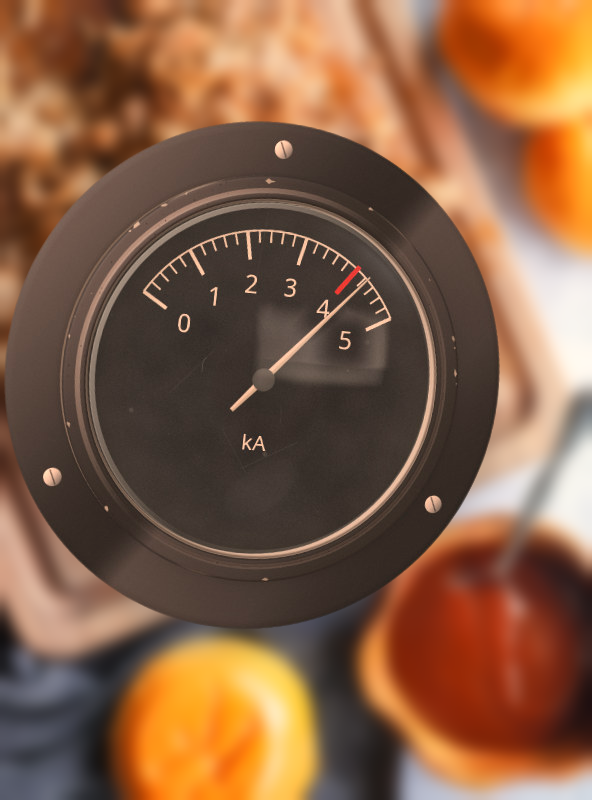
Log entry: kA 4.2
